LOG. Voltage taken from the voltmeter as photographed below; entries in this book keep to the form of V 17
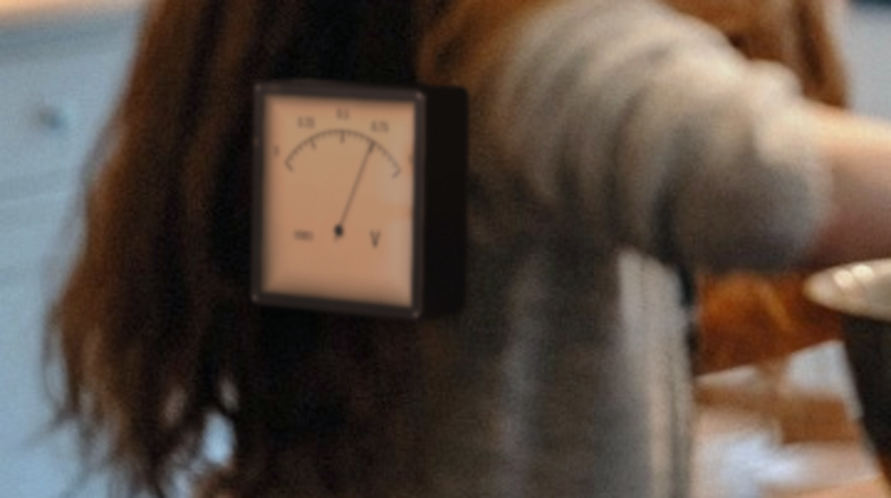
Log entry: V 0.75
